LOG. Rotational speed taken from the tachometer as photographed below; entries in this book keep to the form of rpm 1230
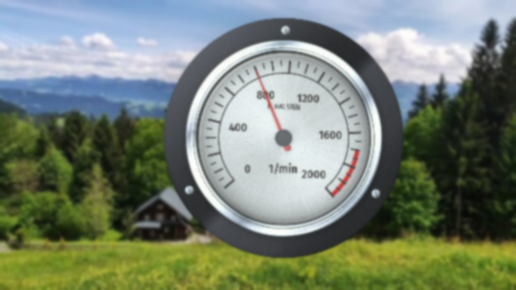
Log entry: rpm 800
